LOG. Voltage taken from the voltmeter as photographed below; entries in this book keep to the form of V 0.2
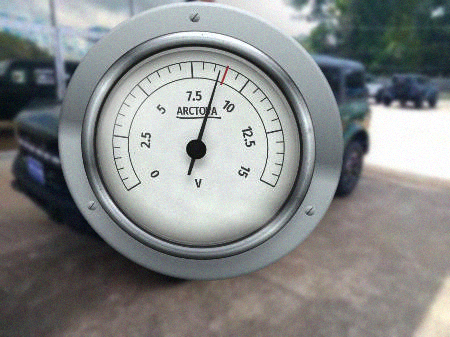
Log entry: V 8.75
